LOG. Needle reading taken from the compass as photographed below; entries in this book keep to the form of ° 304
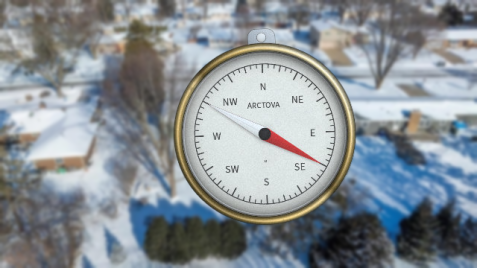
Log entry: ° 120
